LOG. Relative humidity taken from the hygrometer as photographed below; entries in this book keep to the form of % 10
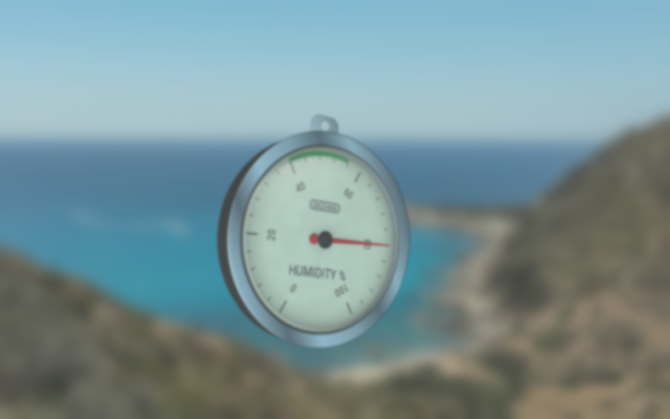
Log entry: % 80
